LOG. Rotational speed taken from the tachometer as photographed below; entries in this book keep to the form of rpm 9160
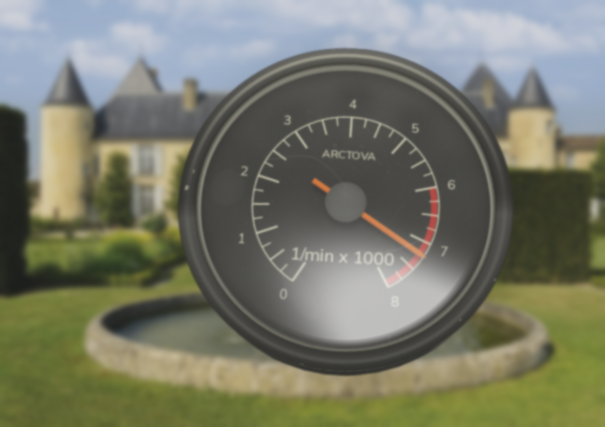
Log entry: rpm 7250
